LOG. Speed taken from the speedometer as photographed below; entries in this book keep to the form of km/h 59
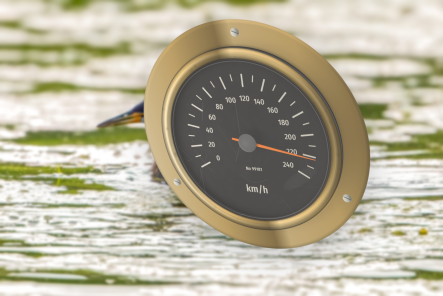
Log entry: km/h 220
